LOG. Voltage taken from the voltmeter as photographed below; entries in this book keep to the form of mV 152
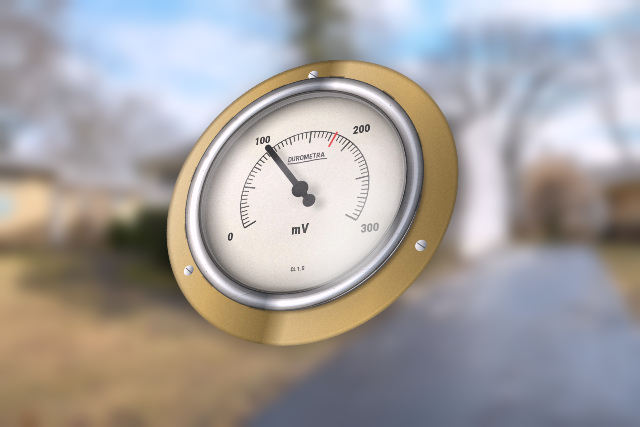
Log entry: mV 100
